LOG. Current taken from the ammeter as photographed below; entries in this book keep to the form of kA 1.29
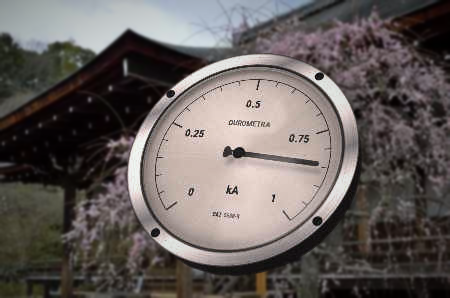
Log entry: kA 0.85
